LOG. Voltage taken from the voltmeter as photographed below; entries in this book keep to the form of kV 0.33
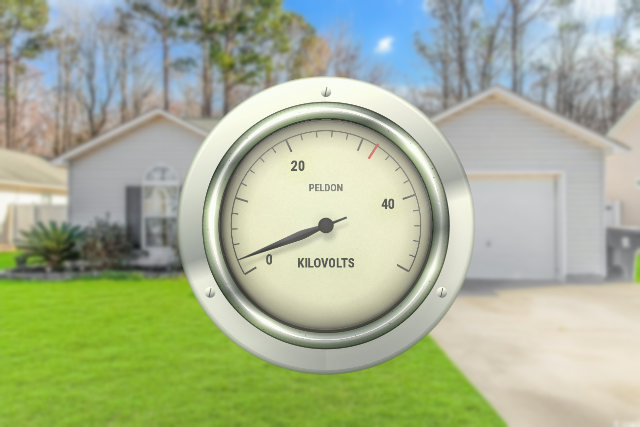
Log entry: kV 2
